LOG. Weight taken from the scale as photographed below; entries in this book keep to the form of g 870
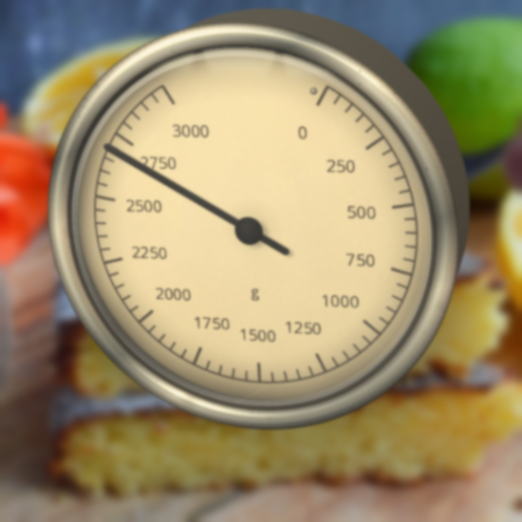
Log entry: g 2700
